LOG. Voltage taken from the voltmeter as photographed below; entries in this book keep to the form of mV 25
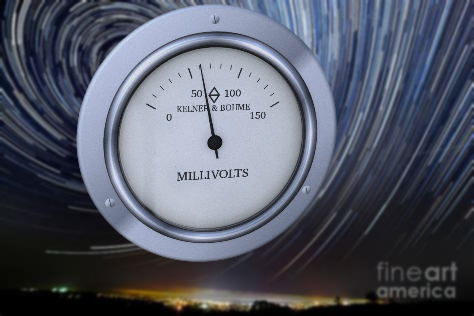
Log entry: mV 60
